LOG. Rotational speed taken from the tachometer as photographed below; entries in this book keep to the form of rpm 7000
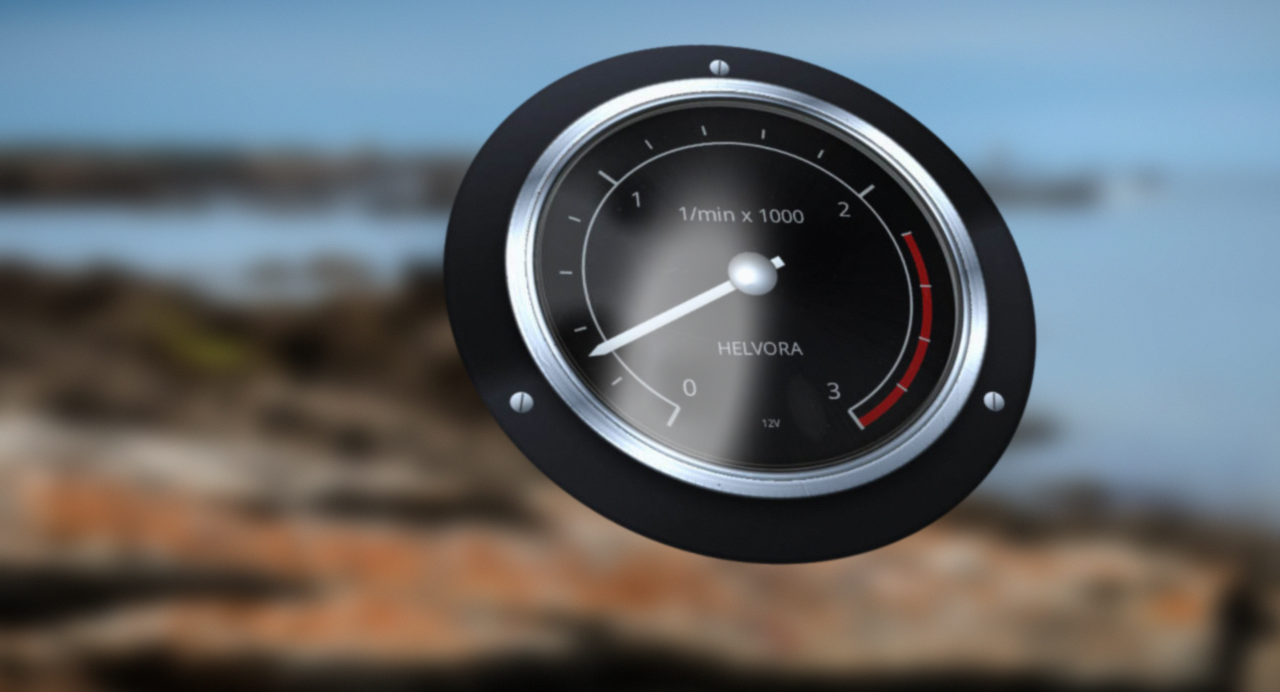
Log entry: rpm 300
